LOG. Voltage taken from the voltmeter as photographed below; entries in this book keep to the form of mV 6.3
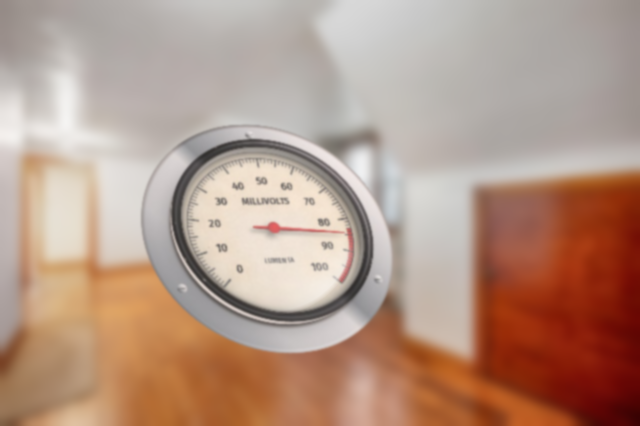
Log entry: mV 85
